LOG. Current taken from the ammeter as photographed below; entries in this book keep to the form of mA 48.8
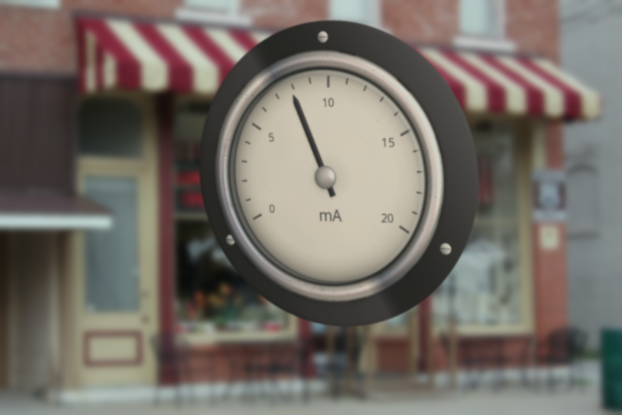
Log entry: mA 8
